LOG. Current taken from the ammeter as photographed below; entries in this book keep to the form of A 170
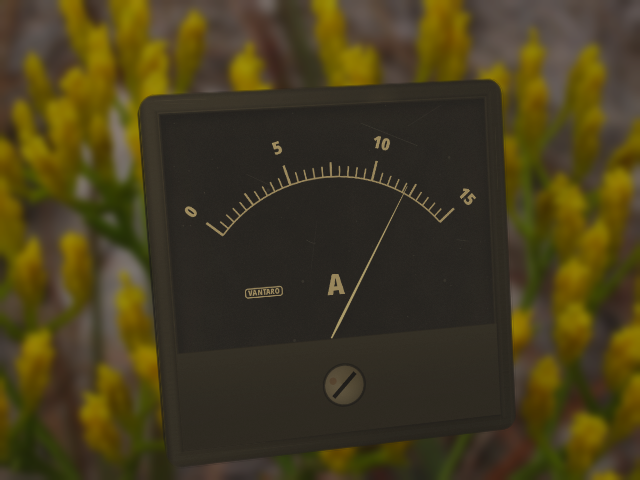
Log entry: A 12
